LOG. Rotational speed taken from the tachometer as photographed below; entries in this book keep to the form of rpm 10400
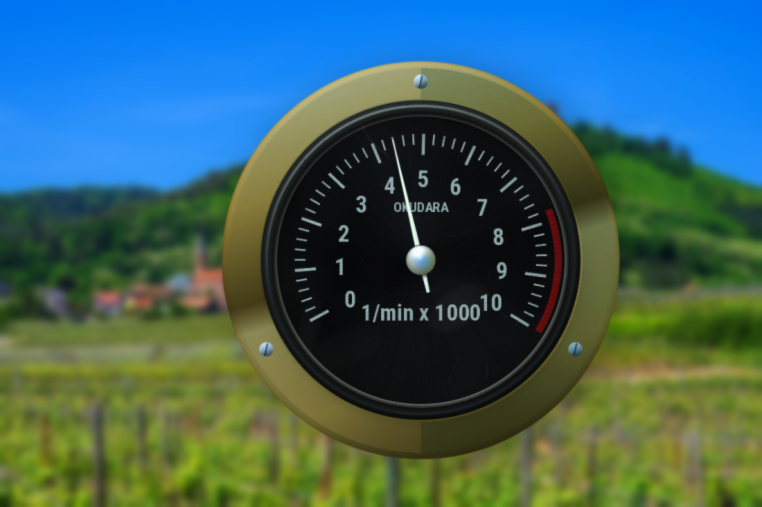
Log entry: rpm 4400
